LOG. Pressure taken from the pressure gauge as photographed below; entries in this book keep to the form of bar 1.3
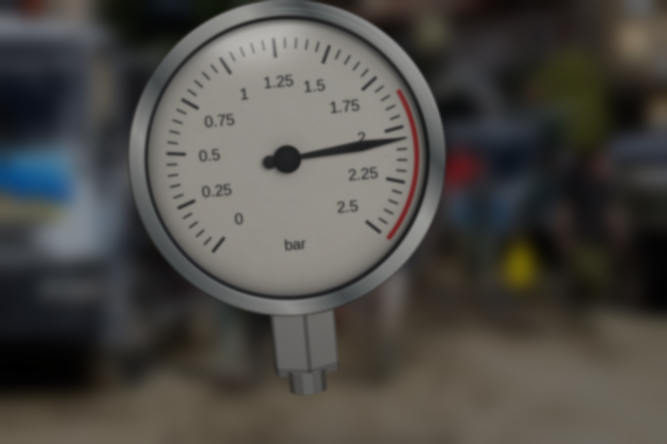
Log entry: bar 2.05
